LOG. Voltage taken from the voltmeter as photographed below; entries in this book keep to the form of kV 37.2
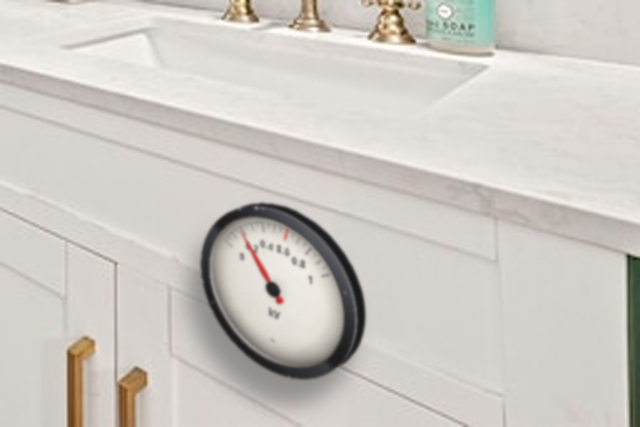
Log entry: kV 0.2
